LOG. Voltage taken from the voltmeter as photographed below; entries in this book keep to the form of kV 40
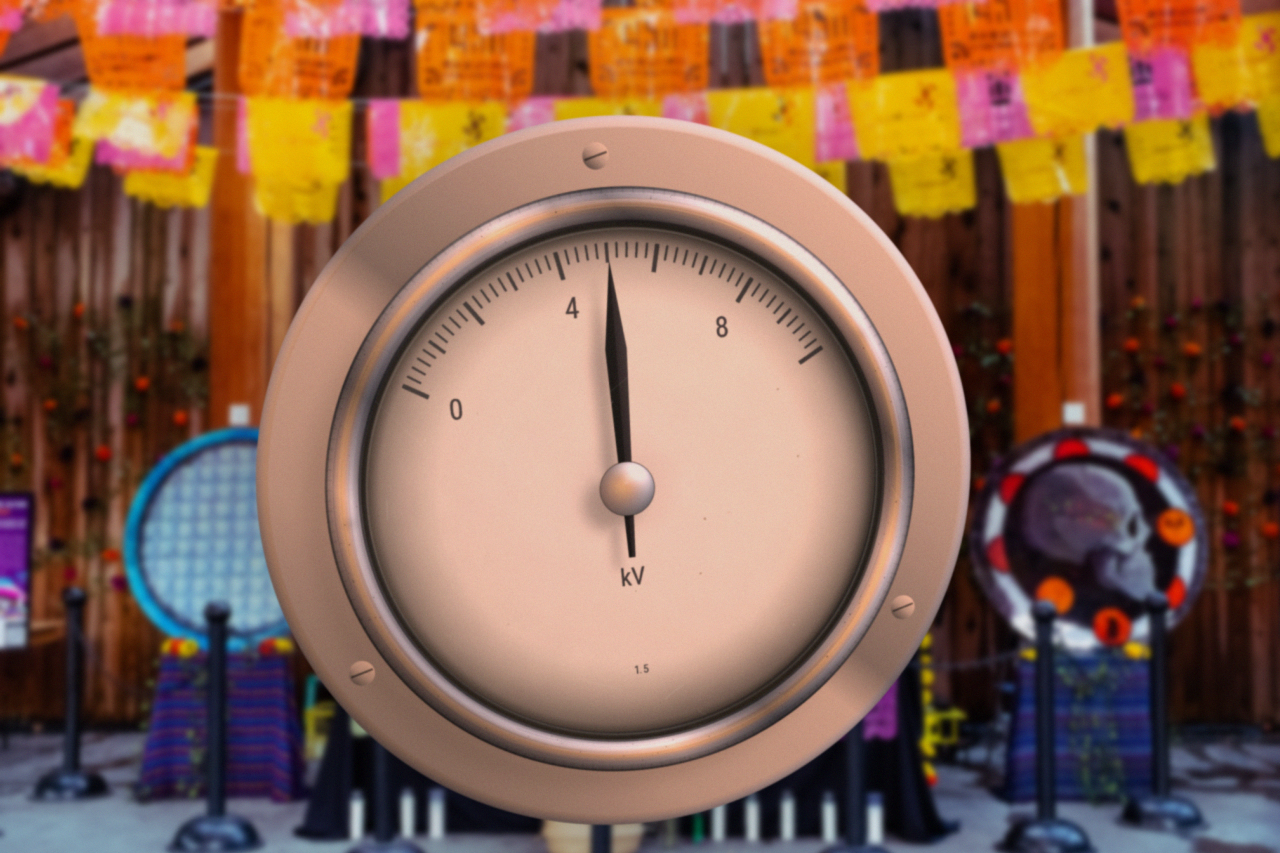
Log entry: kV 5
